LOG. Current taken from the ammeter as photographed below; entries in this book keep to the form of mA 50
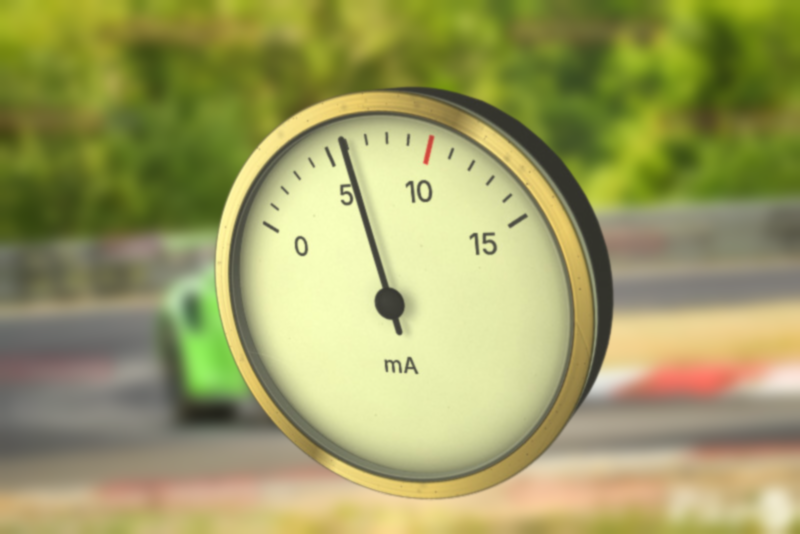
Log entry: mA 6
